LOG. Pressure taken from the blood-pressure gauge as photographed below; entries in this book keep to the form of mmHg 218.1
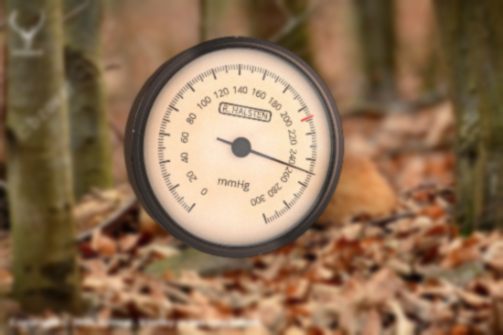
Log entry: mmHg 250
